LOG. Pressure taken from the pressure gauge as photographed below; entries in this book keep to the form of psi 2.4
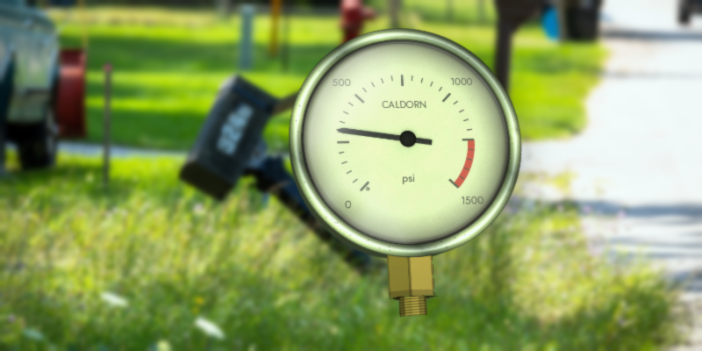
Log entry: psi 300
